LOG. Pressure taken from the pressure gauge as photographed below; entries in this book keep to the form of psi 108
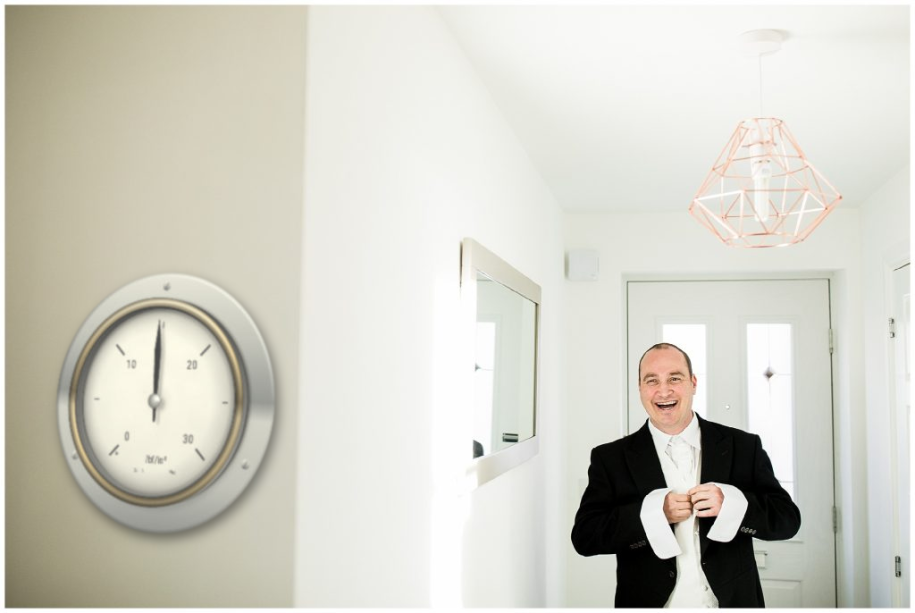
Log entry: psi 15
